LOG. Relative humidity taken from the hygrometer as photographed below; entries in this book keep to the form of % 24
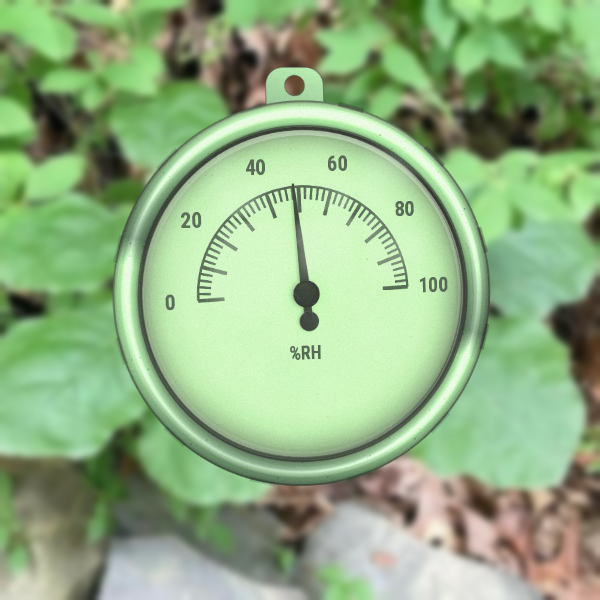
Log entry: % 48
